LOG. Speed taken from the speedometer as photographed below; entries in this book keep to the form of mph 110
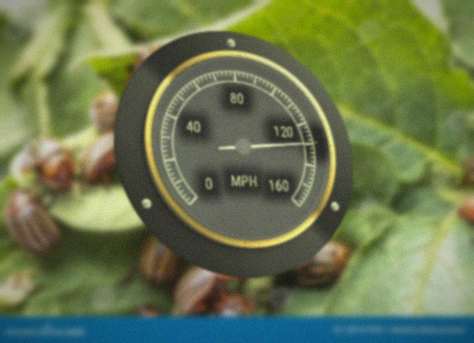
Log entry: mph 130
